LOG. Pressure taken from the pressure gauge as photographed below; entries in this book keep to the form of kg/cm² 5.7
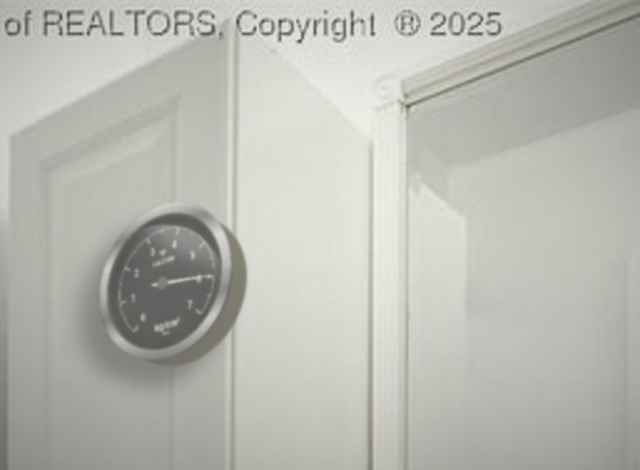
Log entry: kg/cm² 6
